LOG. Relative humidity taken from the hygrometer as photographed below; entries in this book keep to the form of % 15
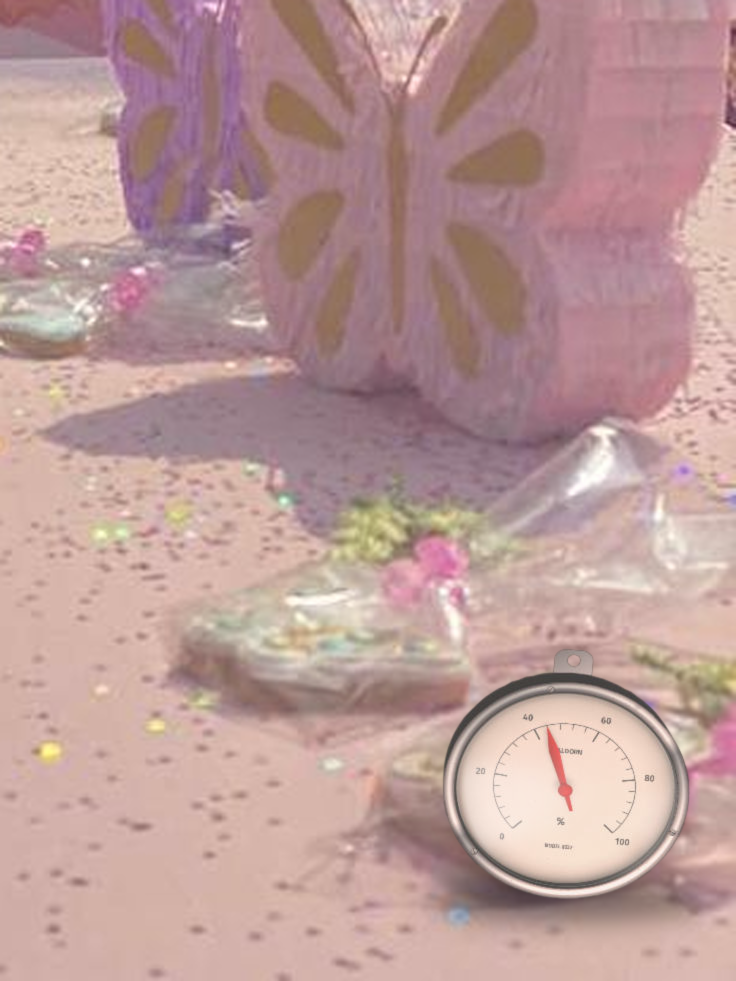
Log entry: % 44
